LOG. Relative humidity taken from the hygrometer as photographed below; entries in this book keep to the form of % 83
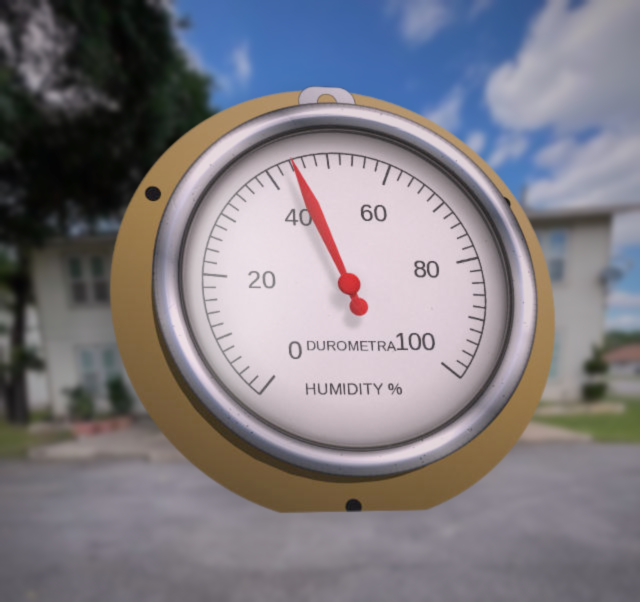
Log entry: % 44
